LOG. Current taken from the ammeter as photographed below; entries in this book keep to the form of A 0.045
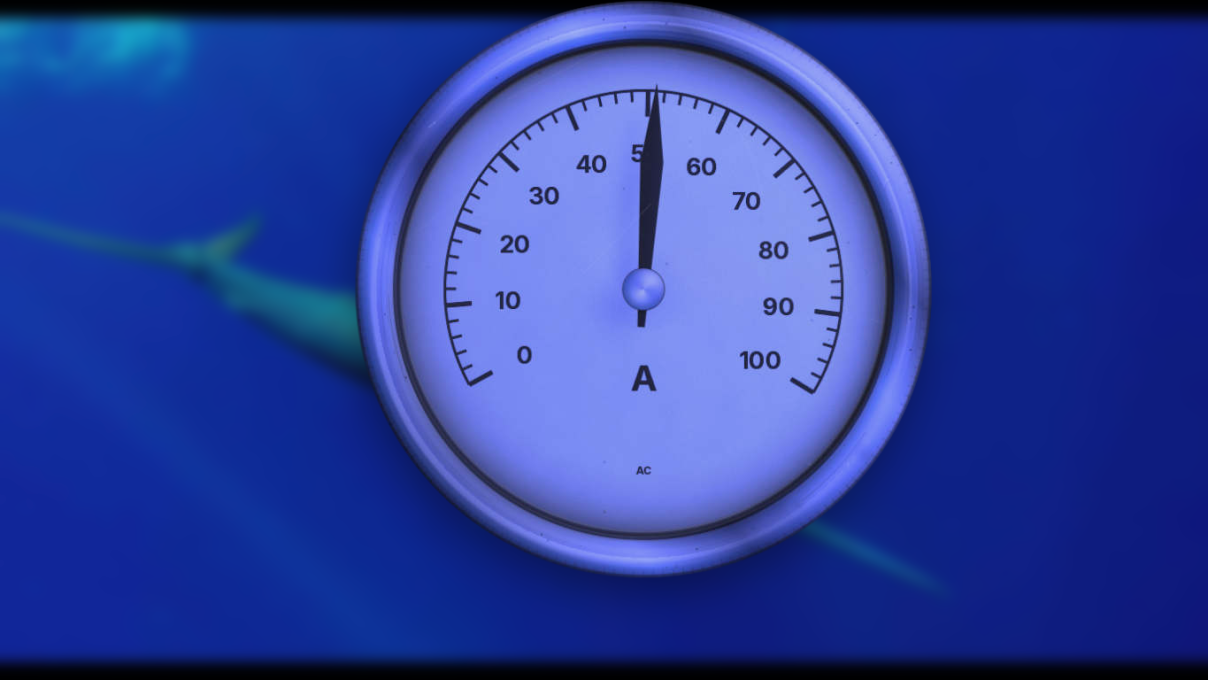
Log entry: A 51
